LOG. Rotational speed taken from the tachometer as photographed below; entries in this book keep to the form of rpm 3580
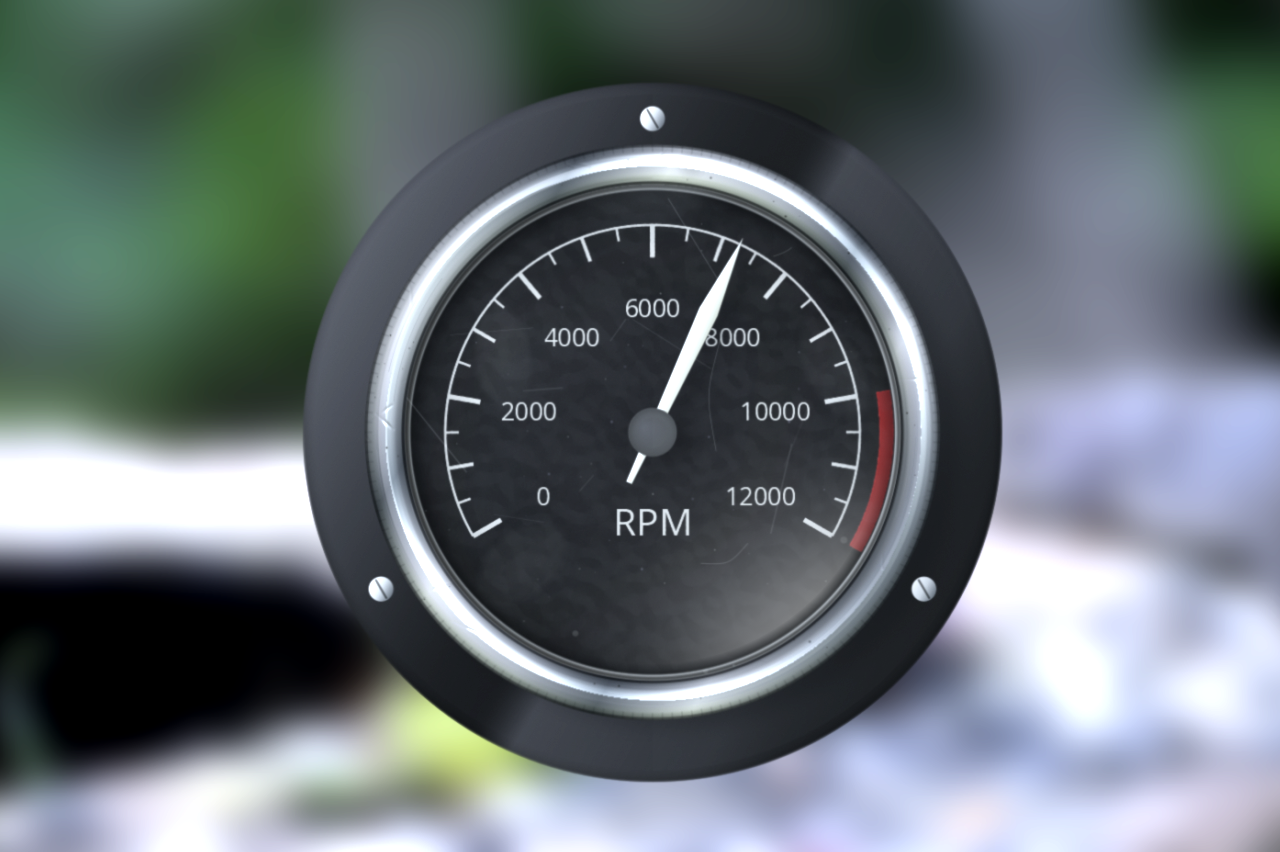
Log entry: rpm 7250
